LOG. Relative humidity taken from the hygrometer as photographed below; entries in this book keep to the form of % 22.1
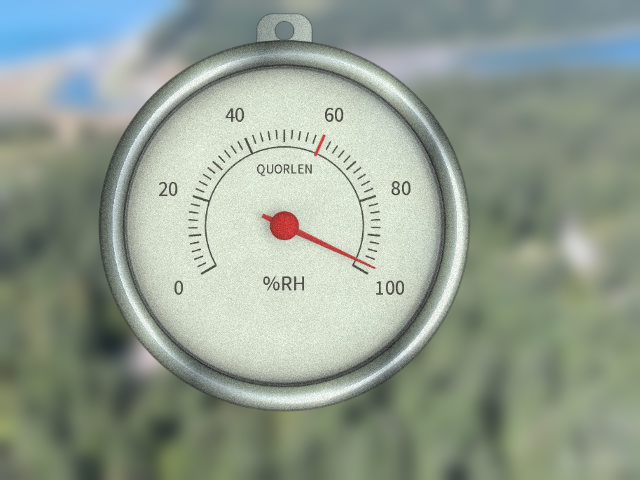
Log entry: % 98
